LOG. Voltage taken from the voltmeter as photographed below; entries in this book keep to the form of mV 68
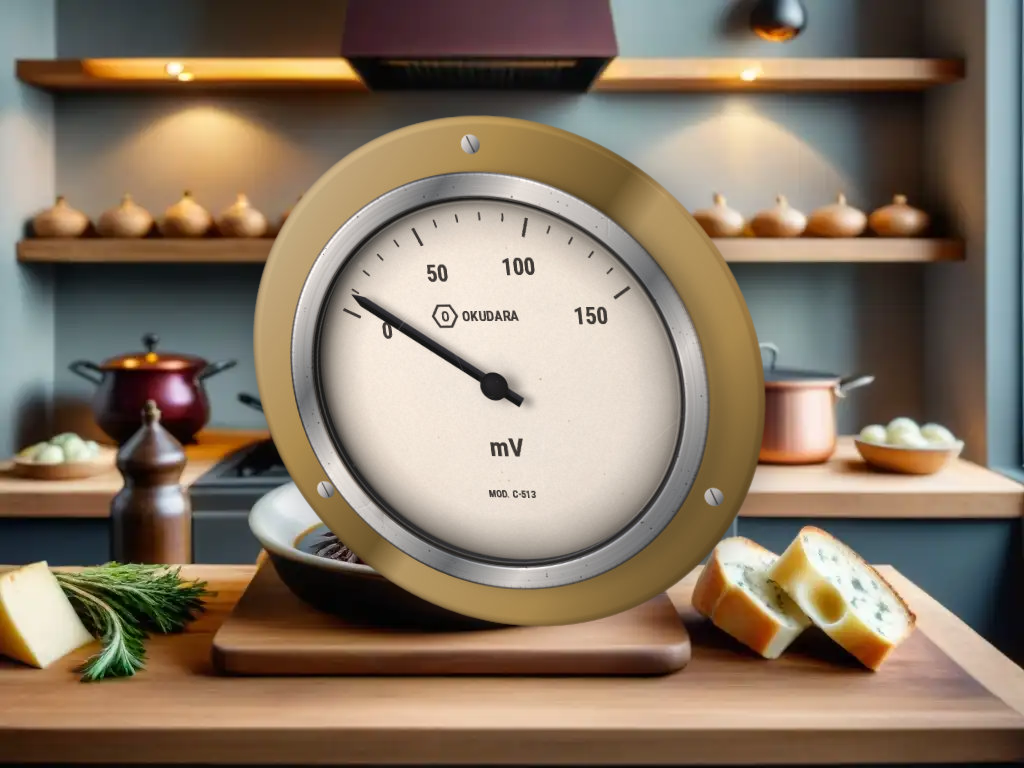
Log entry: mV 10
